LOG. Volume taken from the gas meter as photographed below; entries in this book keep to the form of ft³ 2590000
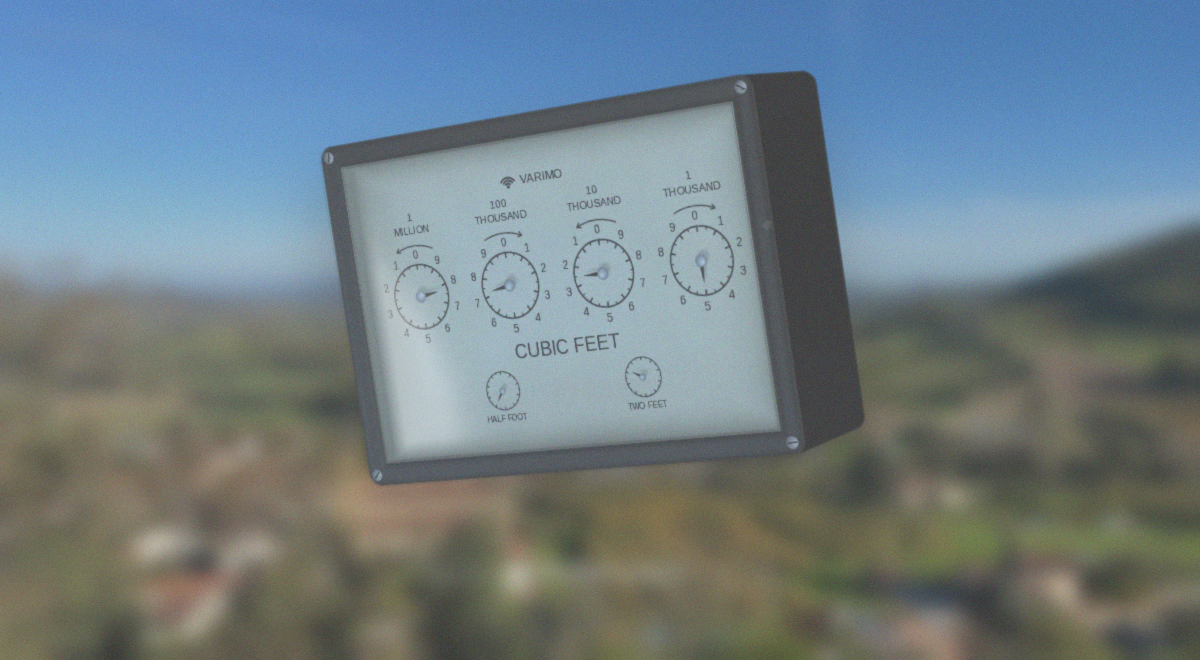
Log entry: ft³ 772500
